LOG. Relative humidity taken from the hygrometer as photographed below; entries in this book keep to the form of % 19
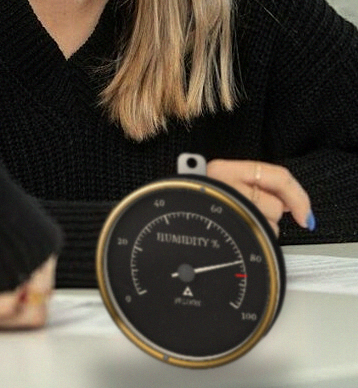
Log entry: % 80
